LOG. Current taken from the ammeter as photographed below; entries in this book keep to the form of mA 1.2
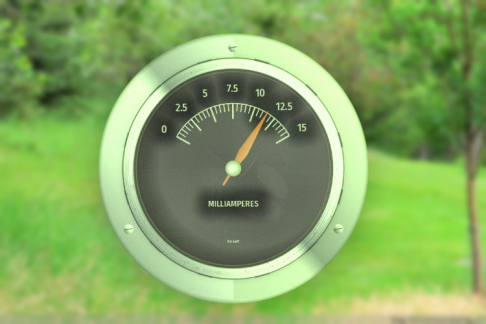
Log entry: mA 11.5
